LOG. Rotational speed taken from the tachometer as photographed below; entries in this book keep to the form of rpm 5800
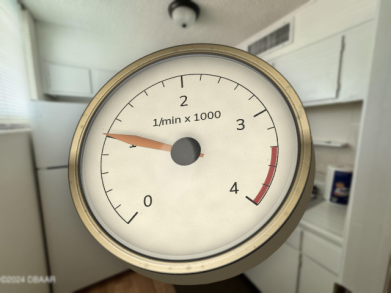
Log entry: rpm 1000
